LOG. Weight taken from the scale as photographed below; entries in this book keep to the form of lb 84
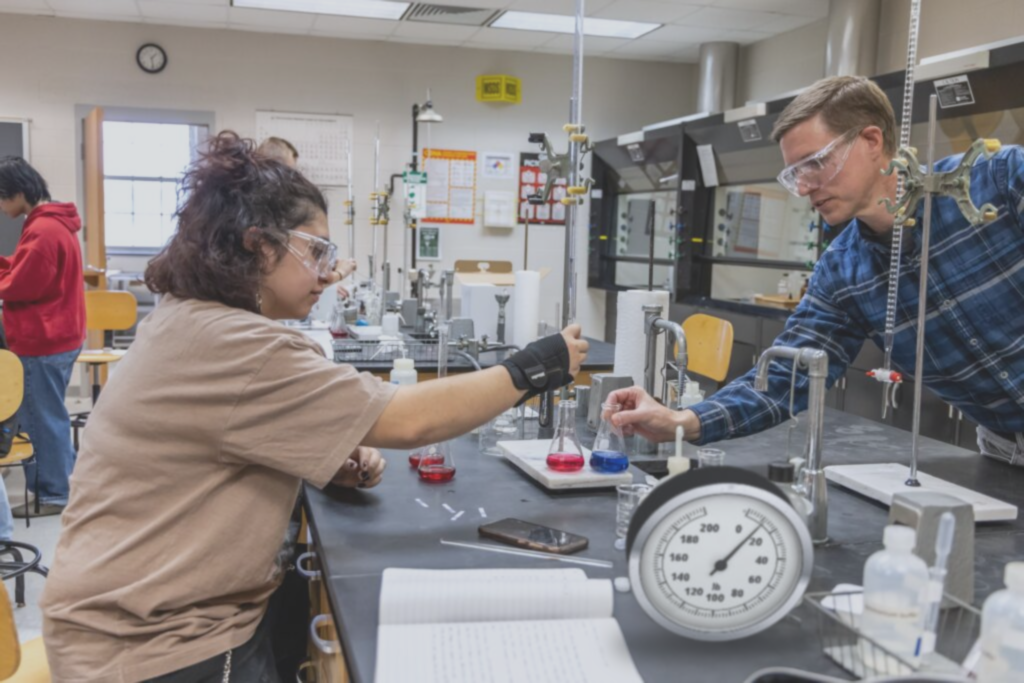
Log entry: lb 10
